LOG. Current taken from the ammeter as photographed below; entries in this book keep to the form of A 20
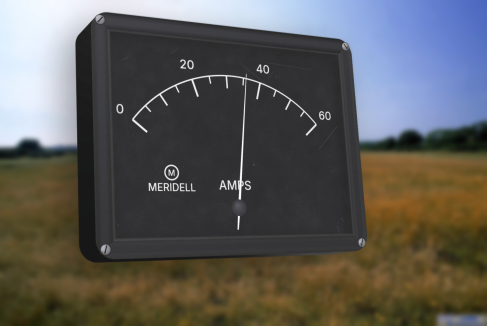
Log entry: A 35
